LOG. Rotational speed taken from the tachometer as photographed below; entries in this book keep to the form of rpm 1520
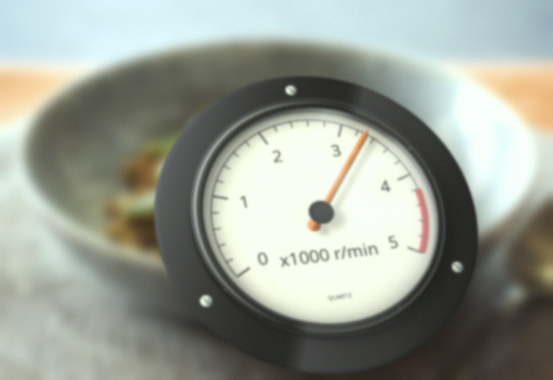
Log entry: rpm 3300
